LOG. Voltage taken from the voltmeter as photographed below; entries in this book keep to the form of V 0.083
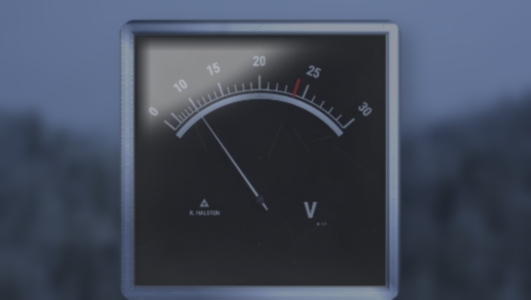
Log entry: V 10
